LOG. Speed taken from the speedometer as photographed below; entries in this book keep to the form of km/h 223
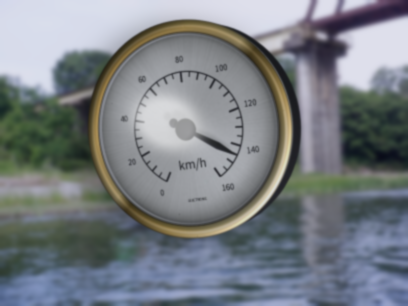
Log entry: km/h 145
